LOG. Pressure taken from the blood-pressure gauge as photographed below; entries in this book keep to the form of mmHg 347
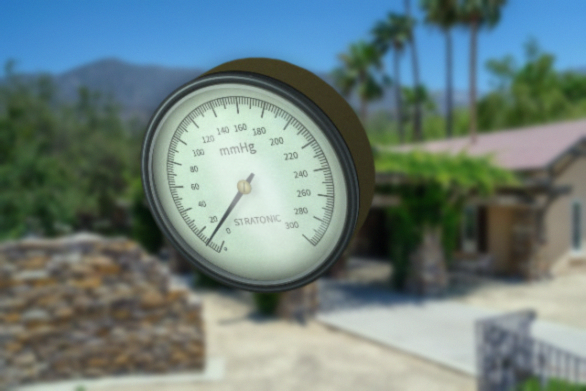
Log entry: mmHg 10
